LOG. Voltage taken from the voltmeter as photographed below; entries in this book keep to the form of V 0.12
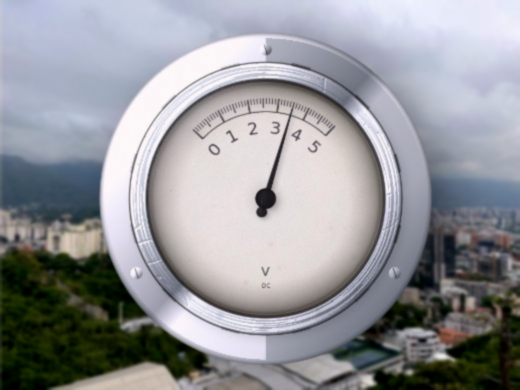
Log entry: V 3.5
